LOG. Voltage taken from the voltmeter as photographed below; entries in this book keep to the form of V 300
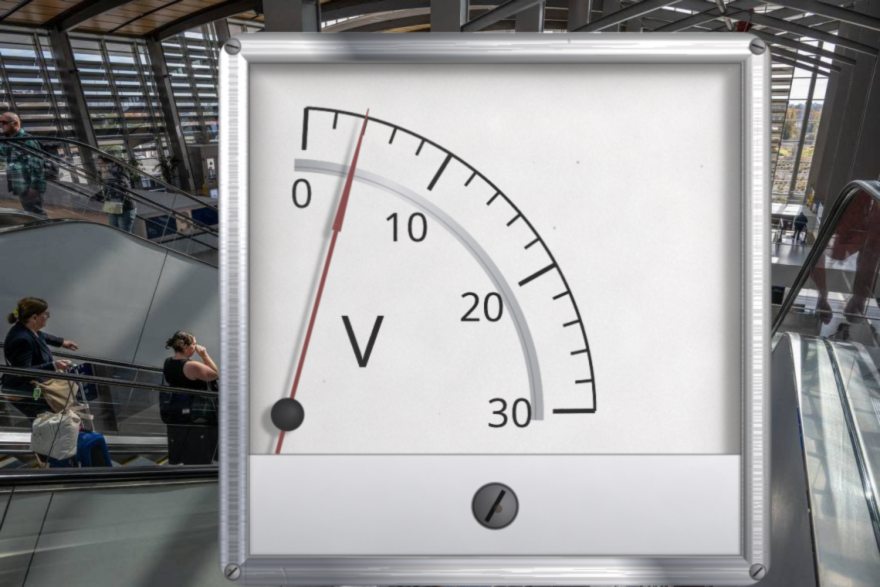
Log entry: V 4
